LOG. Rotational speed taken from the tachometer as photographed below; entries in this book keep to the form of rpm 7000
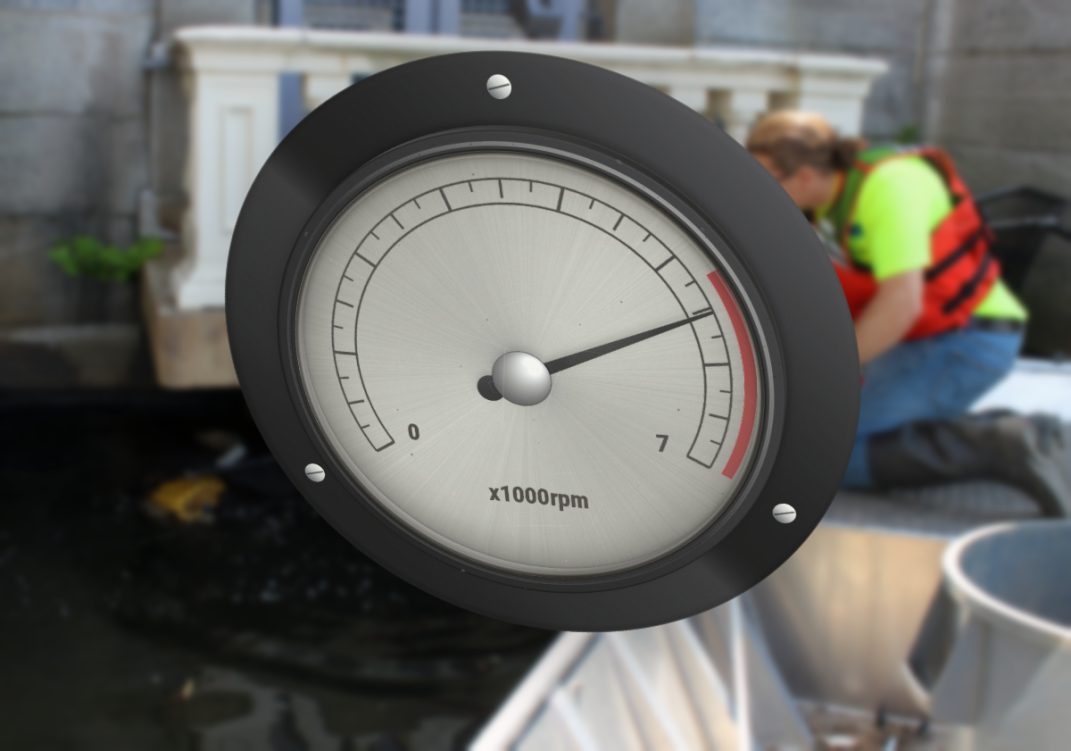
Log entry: rpm 5500
